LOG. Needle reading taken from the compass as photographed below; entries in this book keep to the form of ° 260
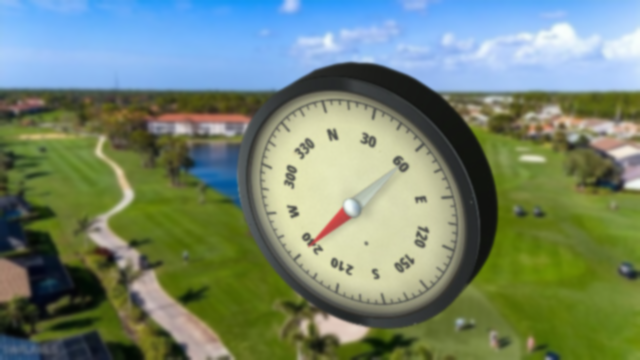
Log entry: ° 240
